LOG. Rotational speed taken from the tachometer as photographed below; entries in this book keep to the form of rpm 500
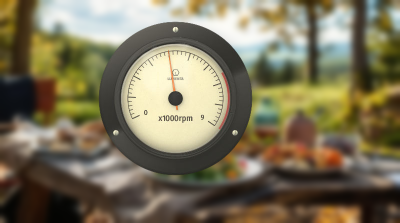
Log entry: rpm 4000
